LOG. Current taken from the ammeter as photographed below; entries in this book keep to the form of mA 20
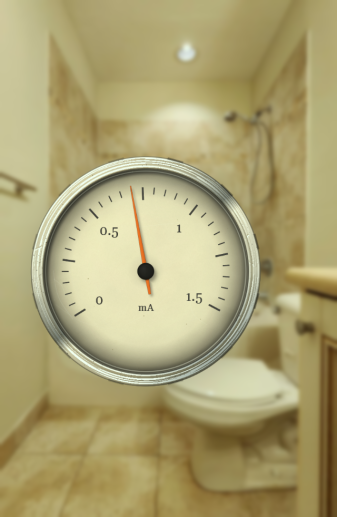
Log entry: mA 0.7
